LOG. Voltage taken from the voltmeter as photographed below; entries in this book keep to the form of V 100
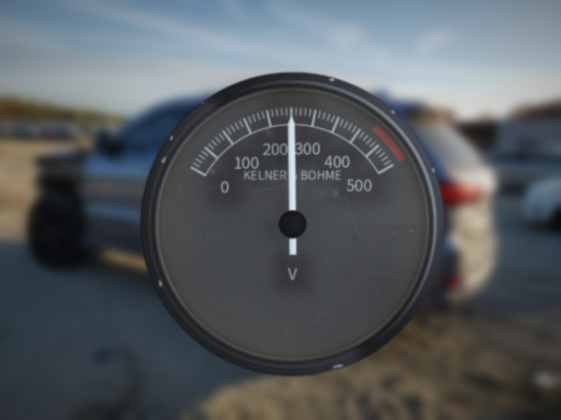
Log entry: V 250
